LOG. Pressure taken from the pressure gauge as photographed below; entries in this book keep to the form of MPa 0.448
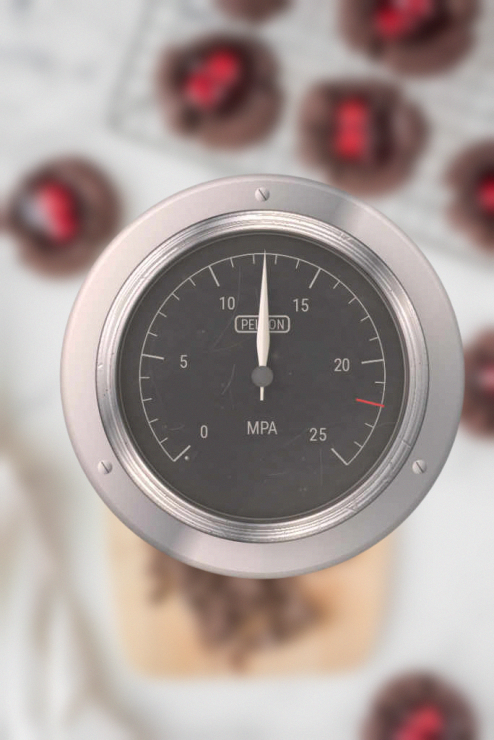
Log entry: MPa 12.5
